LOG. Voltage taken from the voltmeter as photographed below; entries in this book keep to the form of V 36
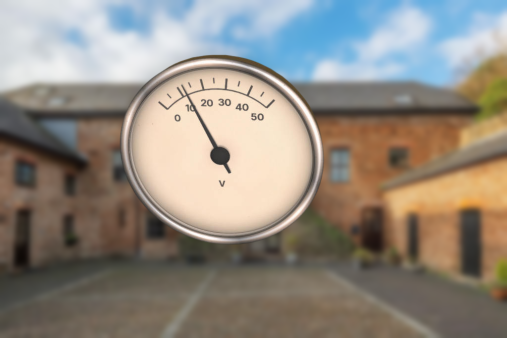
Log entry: V 12.5
